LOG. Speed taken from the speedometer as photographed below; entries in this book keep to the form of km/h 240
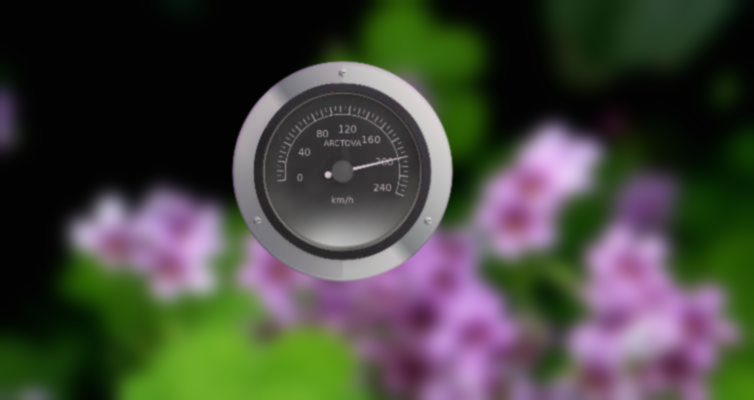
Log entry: km/h 200
